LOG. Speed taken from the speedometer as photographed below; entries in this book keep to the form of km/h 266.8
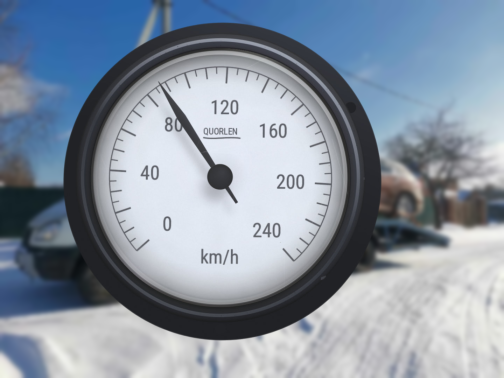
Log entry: km/h 87.5
